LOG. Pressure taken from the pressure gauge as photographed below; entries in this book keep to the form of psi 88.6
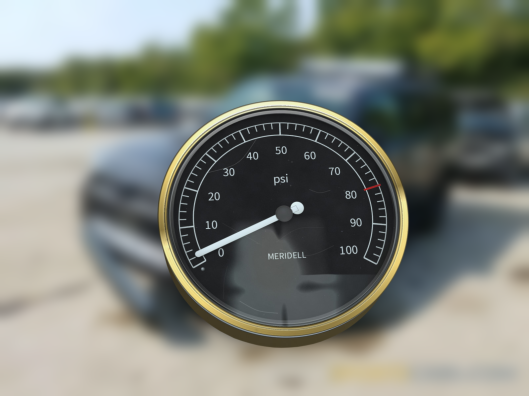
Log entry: psi 2
